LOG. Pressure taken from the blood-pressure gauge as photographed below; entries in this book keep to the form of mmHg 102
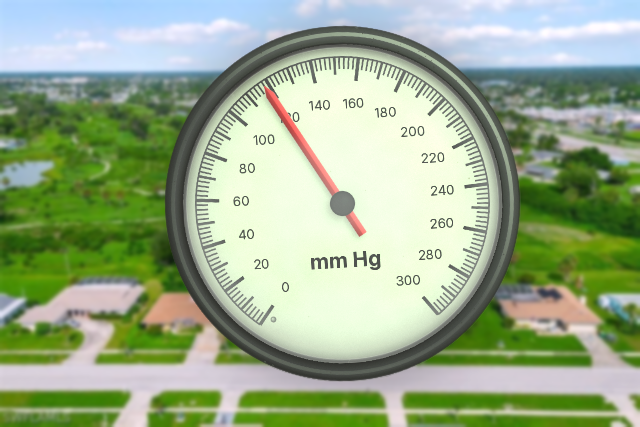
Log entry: mmHg 118
